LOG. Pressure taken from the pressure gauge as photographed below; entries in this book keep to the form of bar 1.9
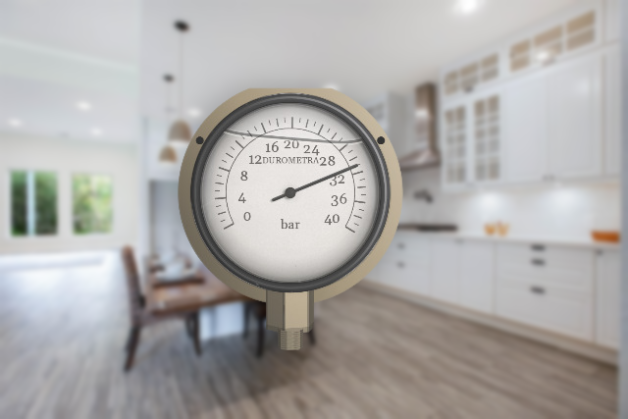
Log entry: bar 31
